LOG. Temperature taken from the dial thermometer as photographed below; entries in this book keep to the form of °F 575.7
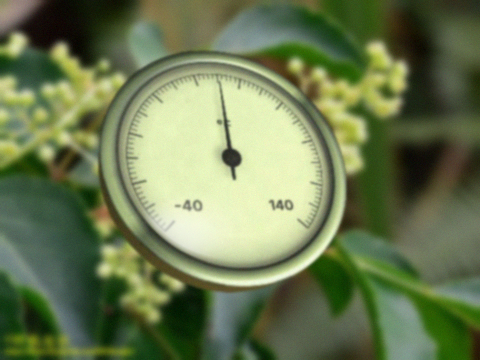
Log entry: °F 50
